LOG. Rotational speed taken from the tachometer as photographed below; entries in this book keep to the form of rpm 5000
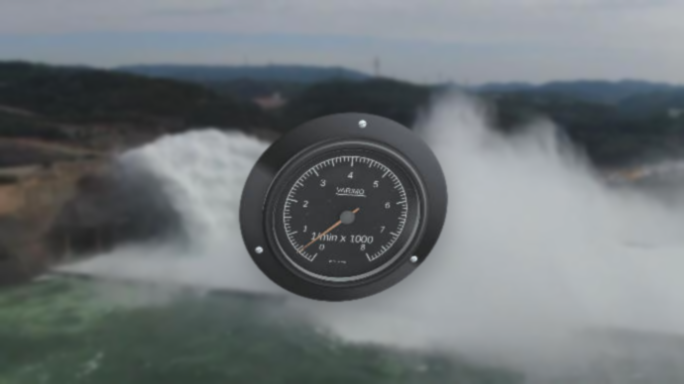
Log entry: rpm 500
